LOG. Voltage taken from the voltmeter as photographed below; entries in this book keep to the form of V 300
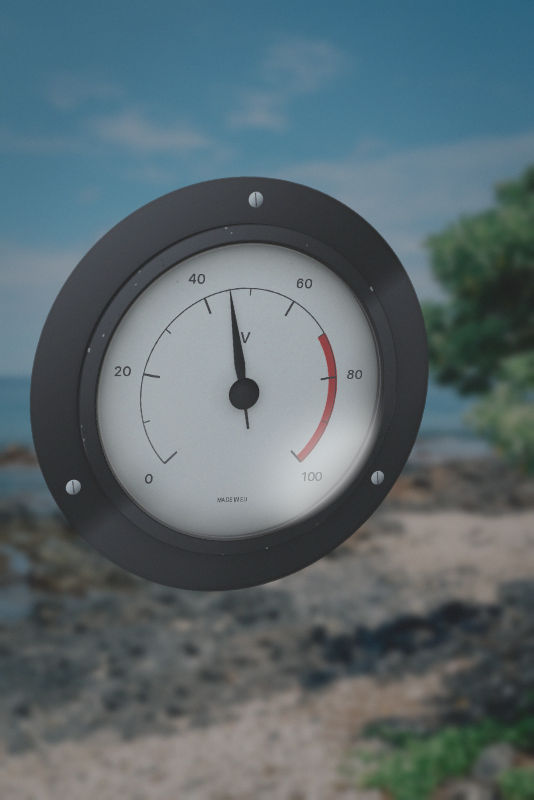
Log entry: V 45
